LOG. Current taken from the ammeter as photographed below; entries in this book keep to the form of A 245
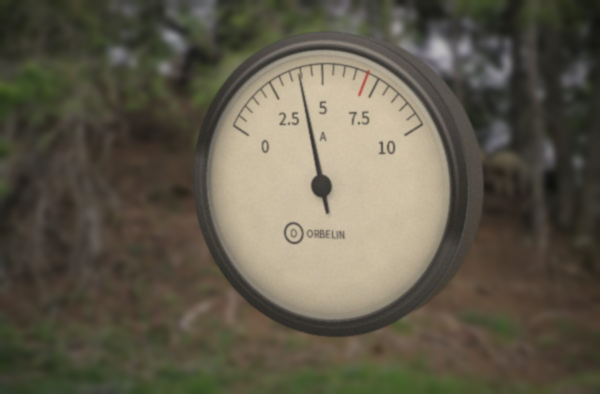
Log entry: A 4
